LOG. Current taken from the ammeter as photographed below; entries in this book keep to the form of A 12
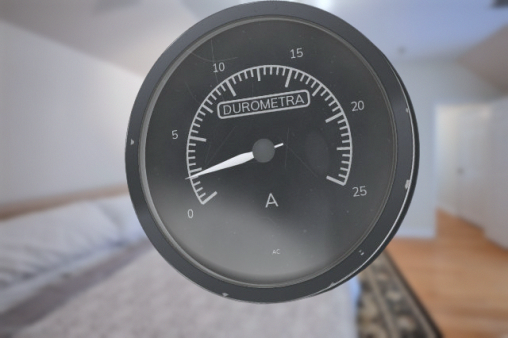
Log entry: A 2
